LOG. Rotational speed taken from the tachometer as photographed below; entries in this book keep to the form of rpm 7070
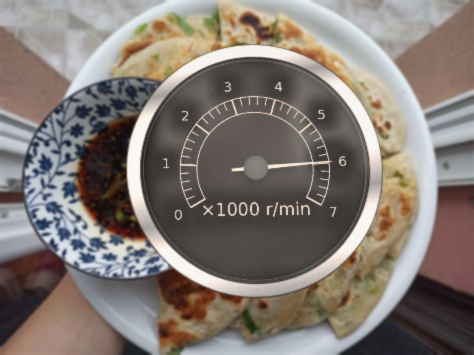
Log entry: rpm 6000
